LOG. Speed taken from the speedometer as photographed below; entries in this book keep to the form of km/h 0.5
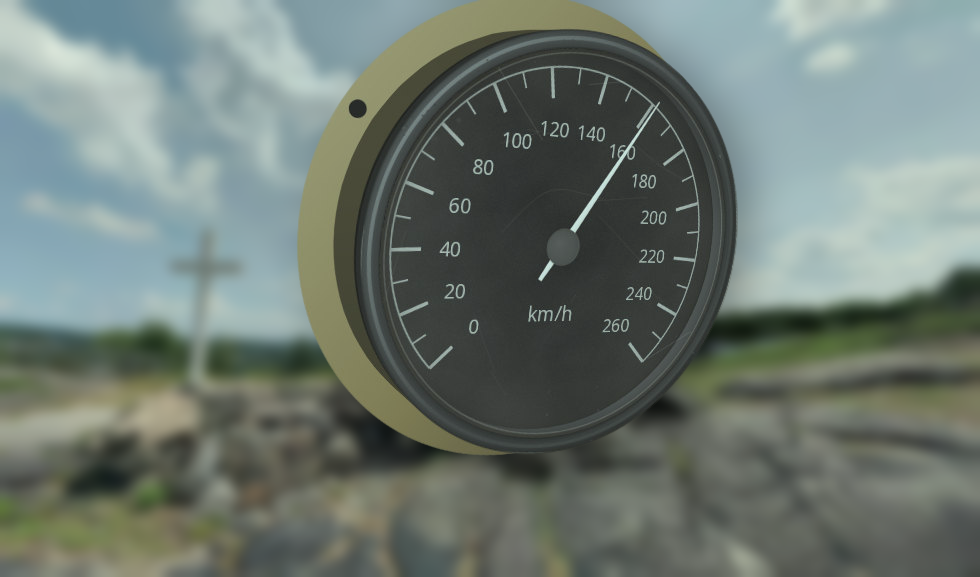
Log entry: km/h 160
